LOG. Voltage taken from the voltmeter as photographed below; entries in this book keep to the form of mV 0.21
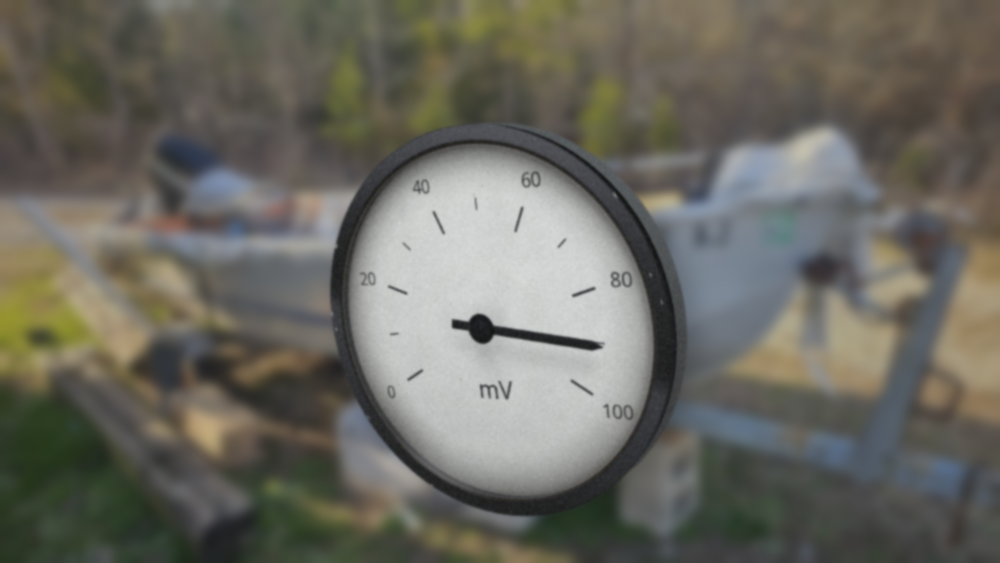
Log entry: mV 90
